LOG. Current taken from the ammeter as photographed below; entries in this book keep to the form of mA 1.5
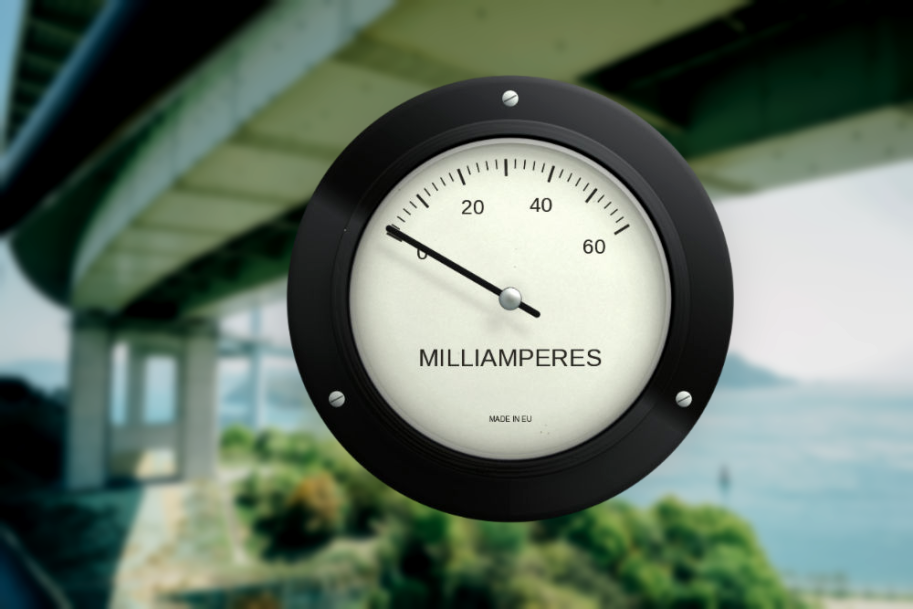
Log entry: mA 1
